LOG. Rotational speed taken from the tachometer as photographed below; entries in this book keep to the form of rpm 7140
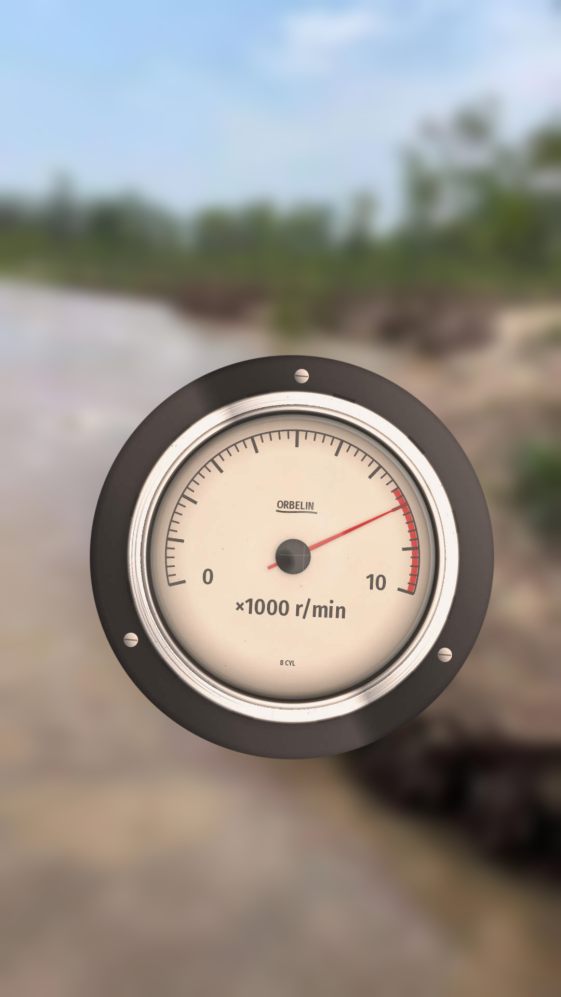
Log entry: rpm 8000
